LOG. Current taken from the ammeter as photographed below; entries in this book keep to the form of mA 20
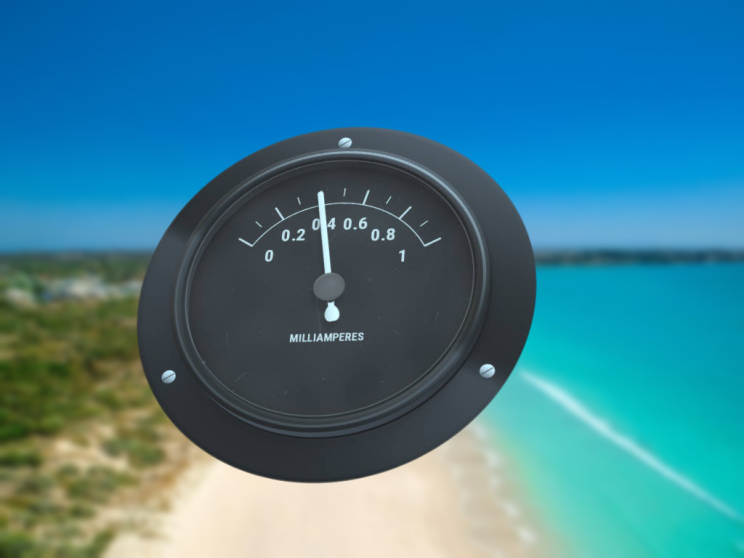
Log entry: mA 0.4
